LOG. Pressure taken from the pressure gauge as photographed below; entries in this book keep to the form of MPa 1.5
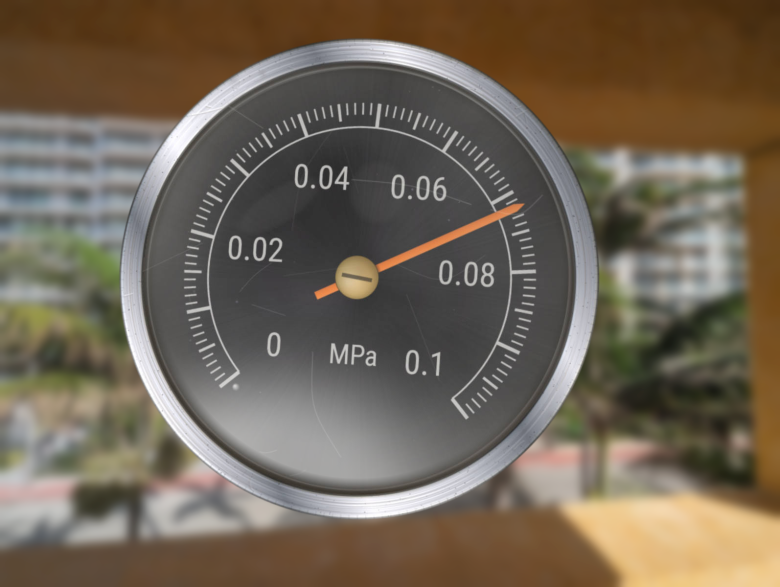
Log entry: MPa 0.072
